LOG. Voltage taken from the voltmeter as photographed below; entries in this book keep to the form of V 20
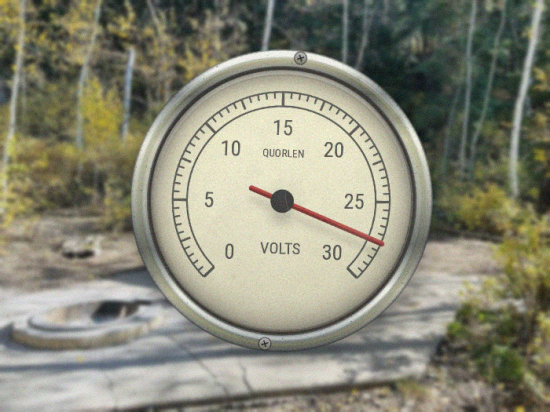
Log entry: V 27.5
